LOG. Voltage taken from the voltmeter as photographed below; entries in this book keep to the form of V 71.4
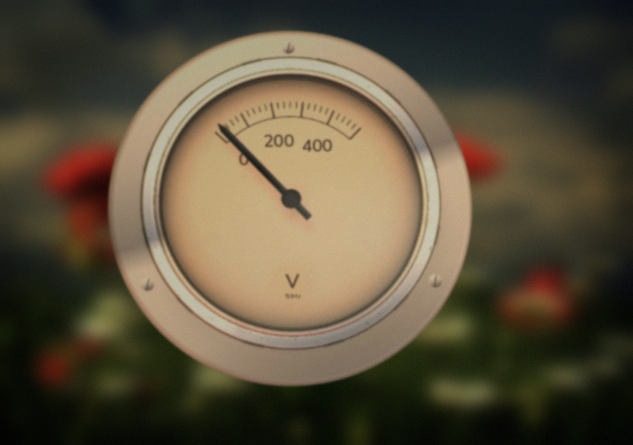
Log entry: V 20
